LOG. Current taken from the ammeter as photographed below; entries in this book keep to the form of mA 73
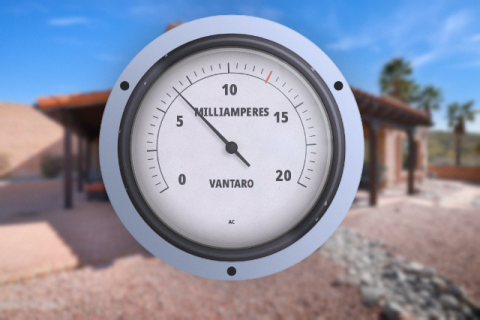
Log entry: mA 6.5
